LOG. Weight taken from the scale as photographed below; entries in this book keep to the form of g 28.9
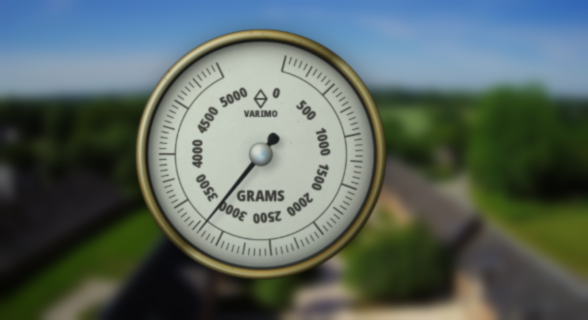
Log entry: g 3200
